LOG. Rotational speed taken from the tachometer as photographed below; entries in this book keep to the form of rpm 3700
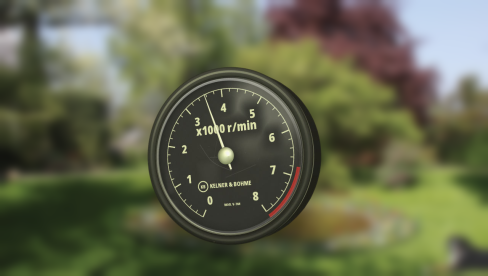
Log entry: rpm 3600
